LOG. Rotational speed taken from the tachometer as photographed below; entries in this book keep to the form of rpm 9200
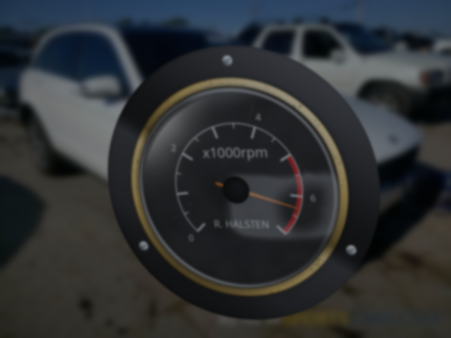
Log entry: rpm 6250
